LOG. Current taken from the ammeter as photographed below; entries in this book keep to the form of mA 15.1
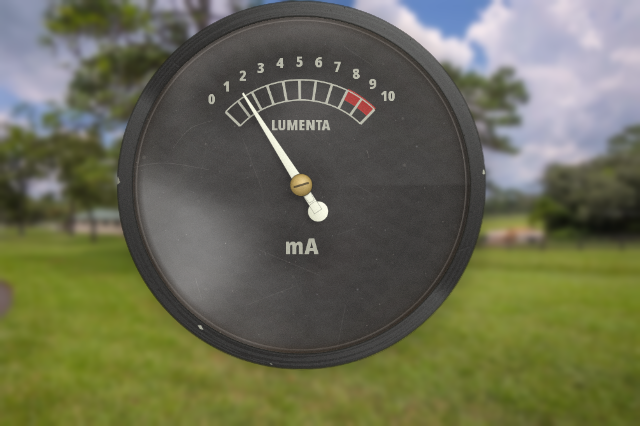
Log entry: mA 1.5
